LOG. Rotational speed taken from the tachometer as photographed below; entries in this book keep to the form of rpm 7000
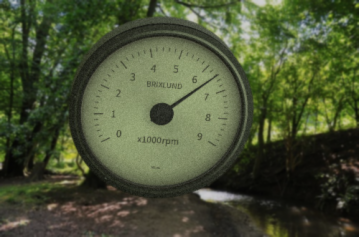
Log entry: rpm 6400
